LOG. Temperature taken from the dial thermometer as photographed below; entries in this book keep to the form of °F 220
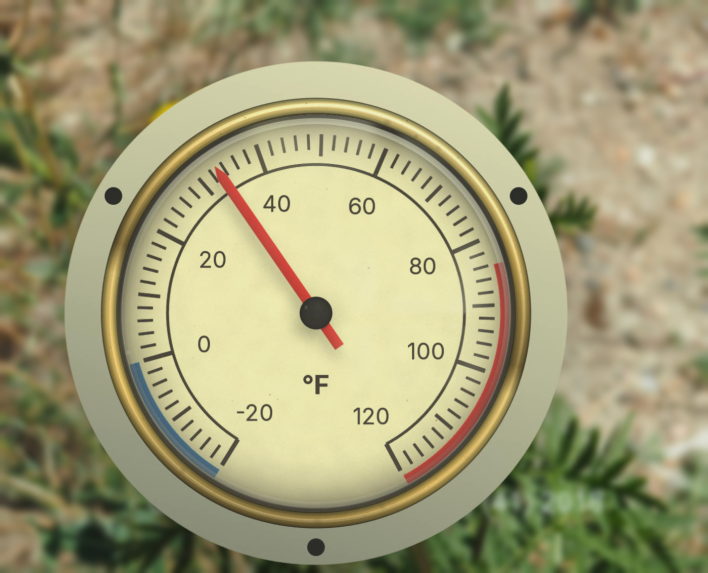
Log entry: °F 33
